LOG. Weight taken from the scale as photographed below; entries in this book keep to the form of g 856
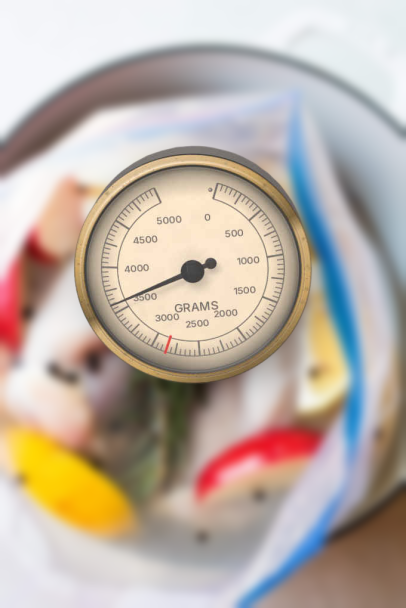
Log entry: g 3600
